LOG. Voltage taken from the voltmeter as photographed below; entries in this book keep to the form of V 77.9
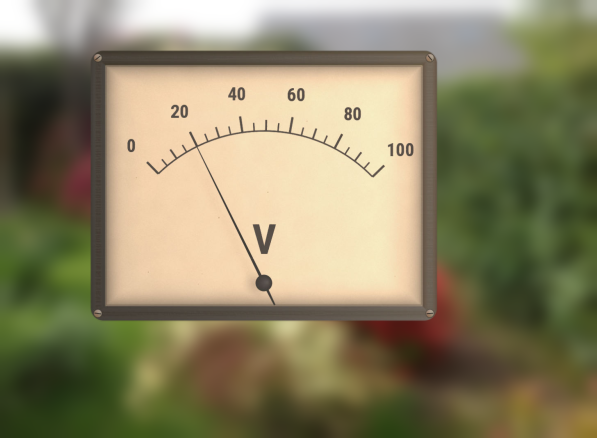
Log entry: V 20
